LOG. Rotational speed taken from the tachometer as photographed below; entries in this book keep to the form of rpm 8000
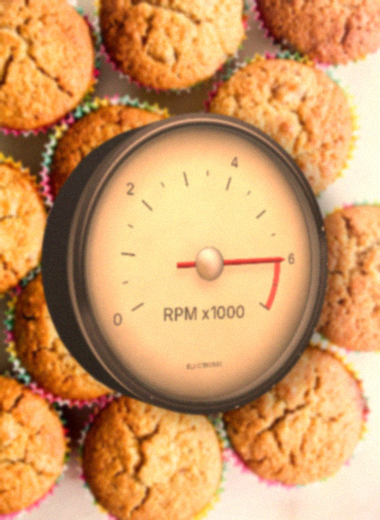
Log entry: rpm 6000
